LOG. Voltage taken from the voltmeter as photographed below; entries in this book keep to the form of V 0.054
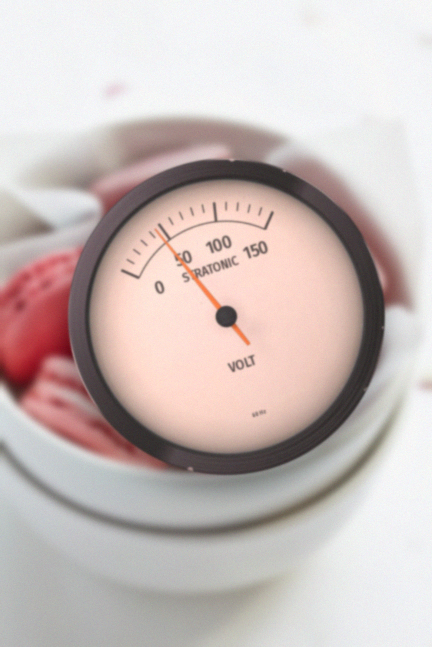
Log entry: V 45
